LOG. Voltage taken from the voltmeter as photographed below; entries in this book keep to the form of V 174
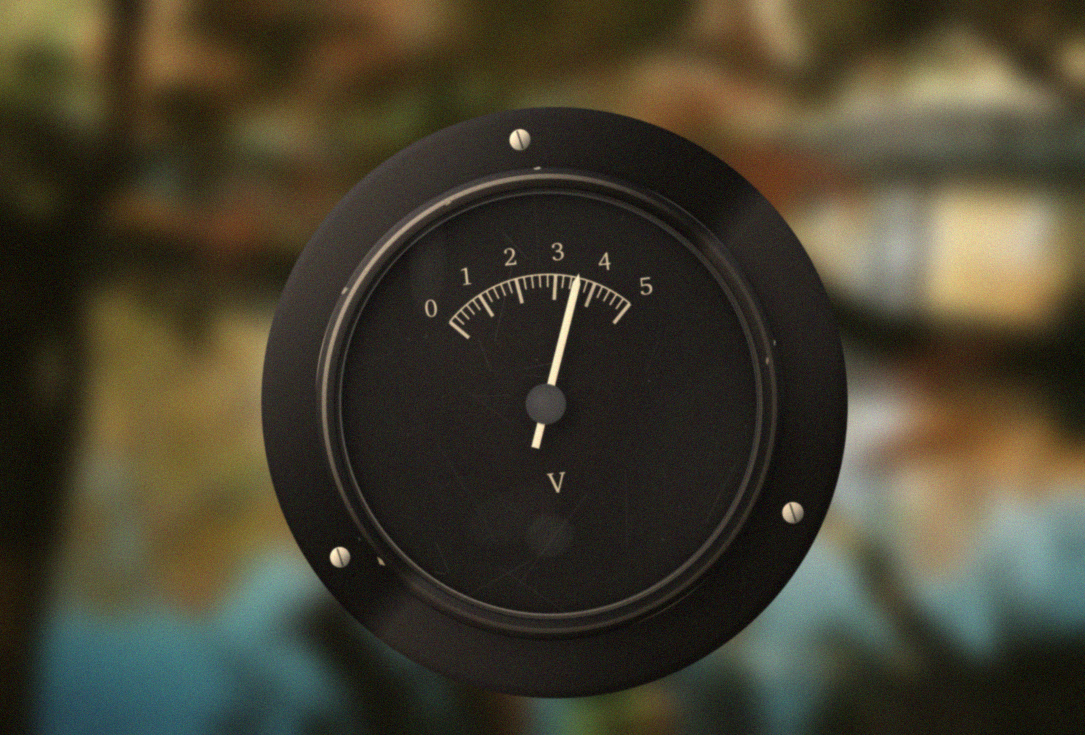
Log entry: V 3.6
